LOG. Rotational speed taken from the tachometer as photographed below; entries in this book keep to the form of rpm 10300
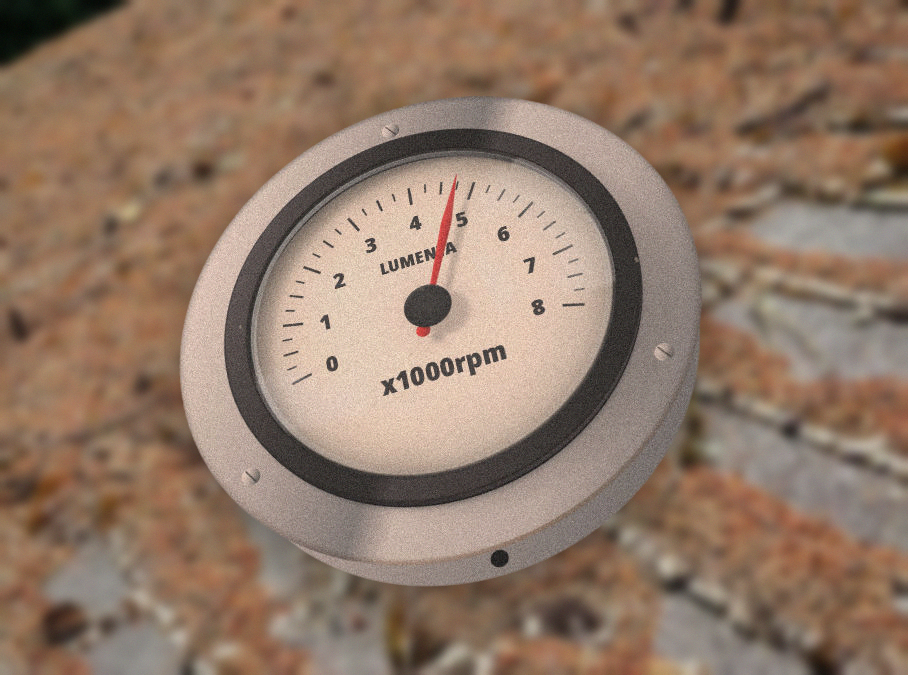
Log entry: rpm 4750
